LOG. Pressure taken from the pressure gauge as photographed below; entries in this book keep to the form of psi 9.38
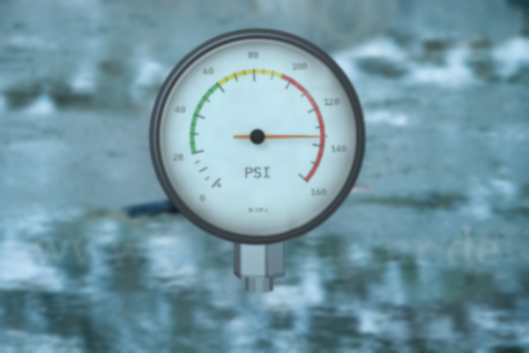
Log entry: psi 135
